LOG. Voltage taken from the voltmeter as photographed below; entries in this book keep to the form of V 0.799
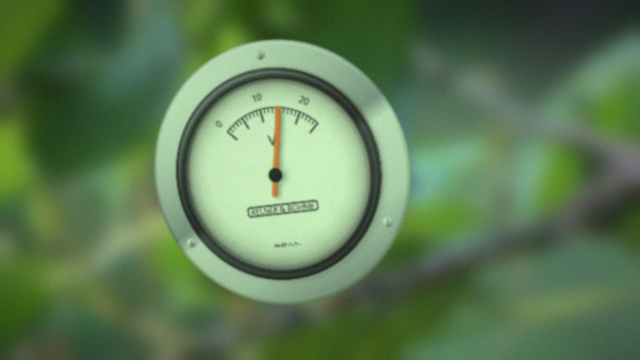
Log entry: V 15
